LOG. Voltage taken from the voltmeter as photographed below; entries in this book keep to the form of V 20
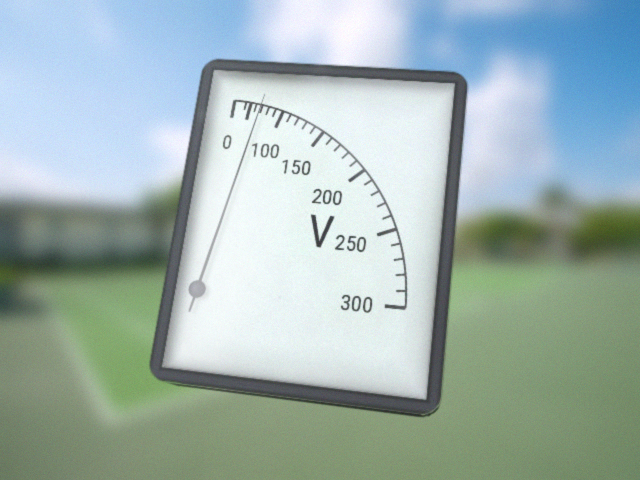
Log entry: V 70
